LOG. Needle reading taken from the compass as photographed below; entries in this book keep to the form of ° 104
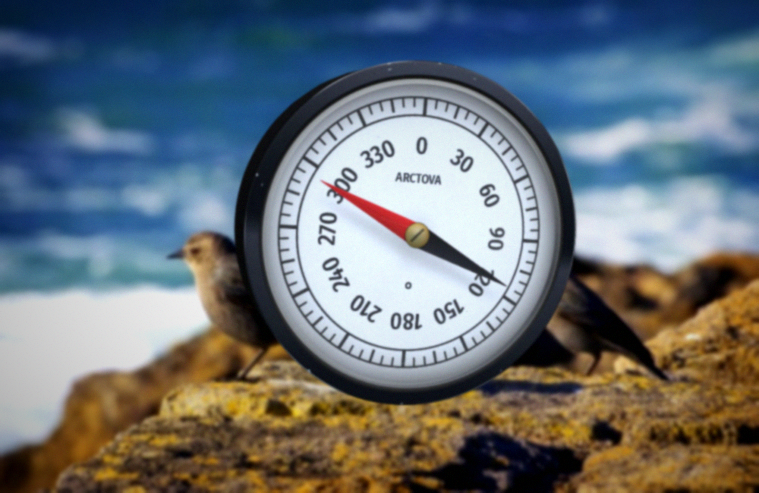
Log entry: ° 295
